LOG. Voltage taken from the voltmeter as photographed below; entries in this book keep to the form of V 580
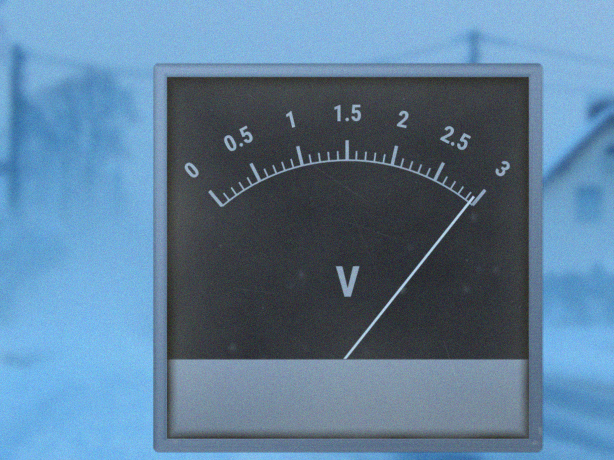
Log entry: V 2.95
